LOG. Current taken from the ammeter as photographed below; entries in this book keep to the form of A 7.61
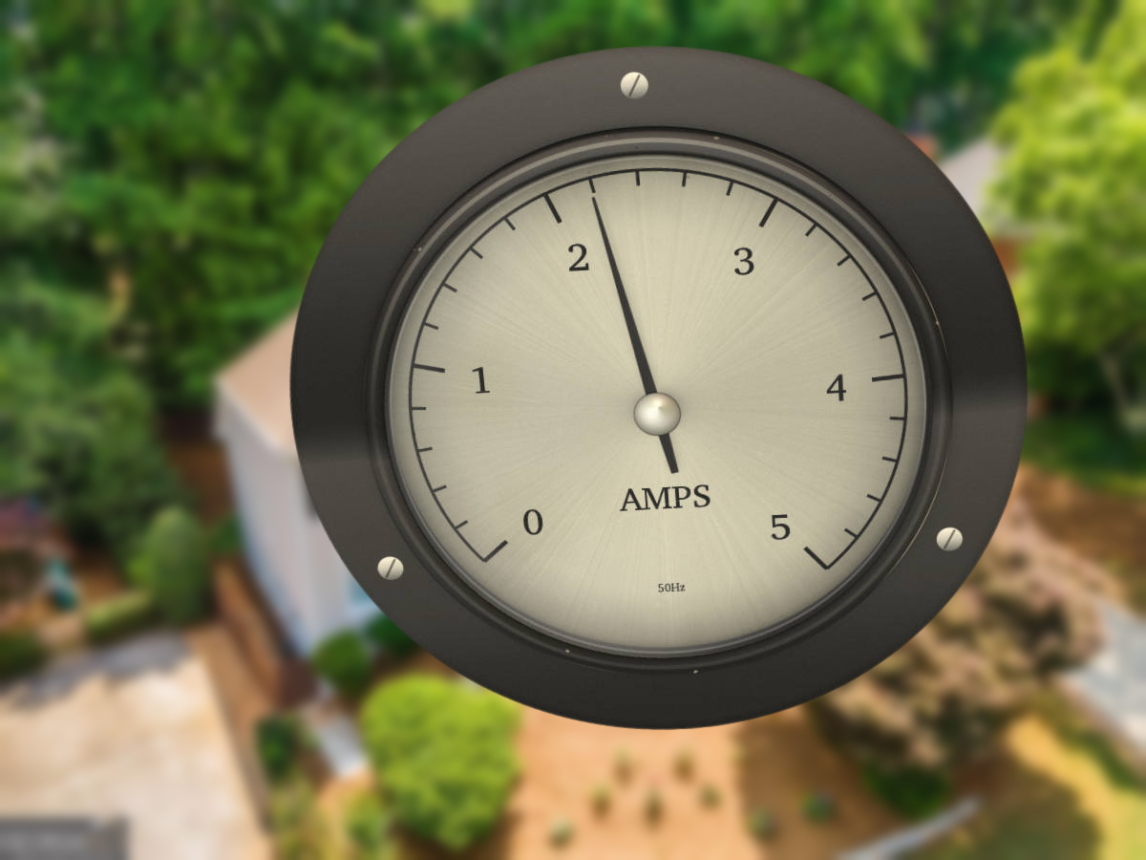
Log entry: A 2.2
